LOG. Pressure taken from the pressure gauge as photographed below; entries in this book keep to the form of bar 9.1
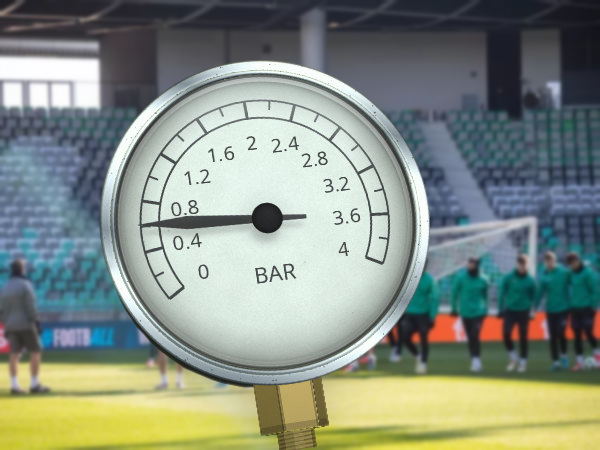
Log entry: bar 0.6
